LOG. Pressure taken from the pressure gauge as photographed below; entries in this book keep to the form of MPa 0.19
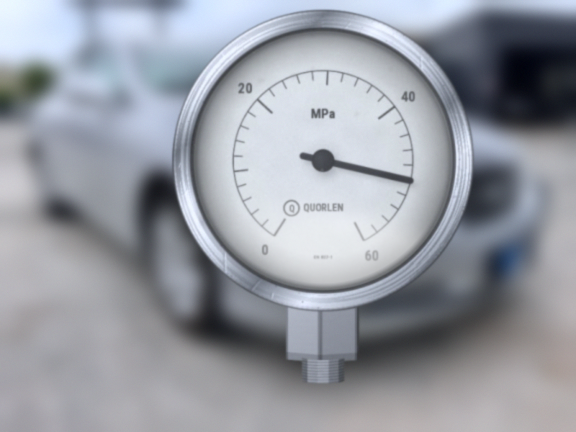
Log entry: MPa 50
